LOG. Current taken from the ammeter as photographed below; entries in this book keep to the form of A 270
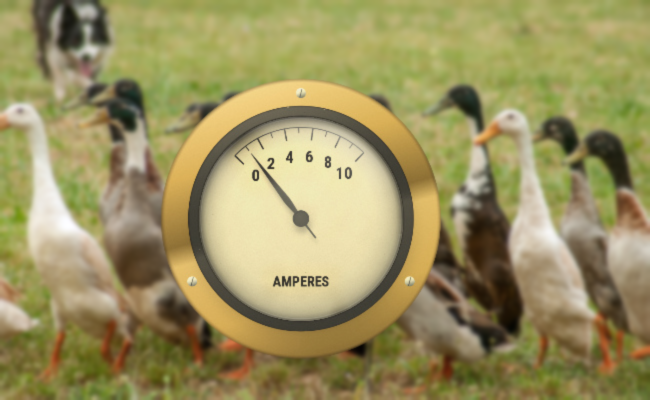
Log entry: A 1
